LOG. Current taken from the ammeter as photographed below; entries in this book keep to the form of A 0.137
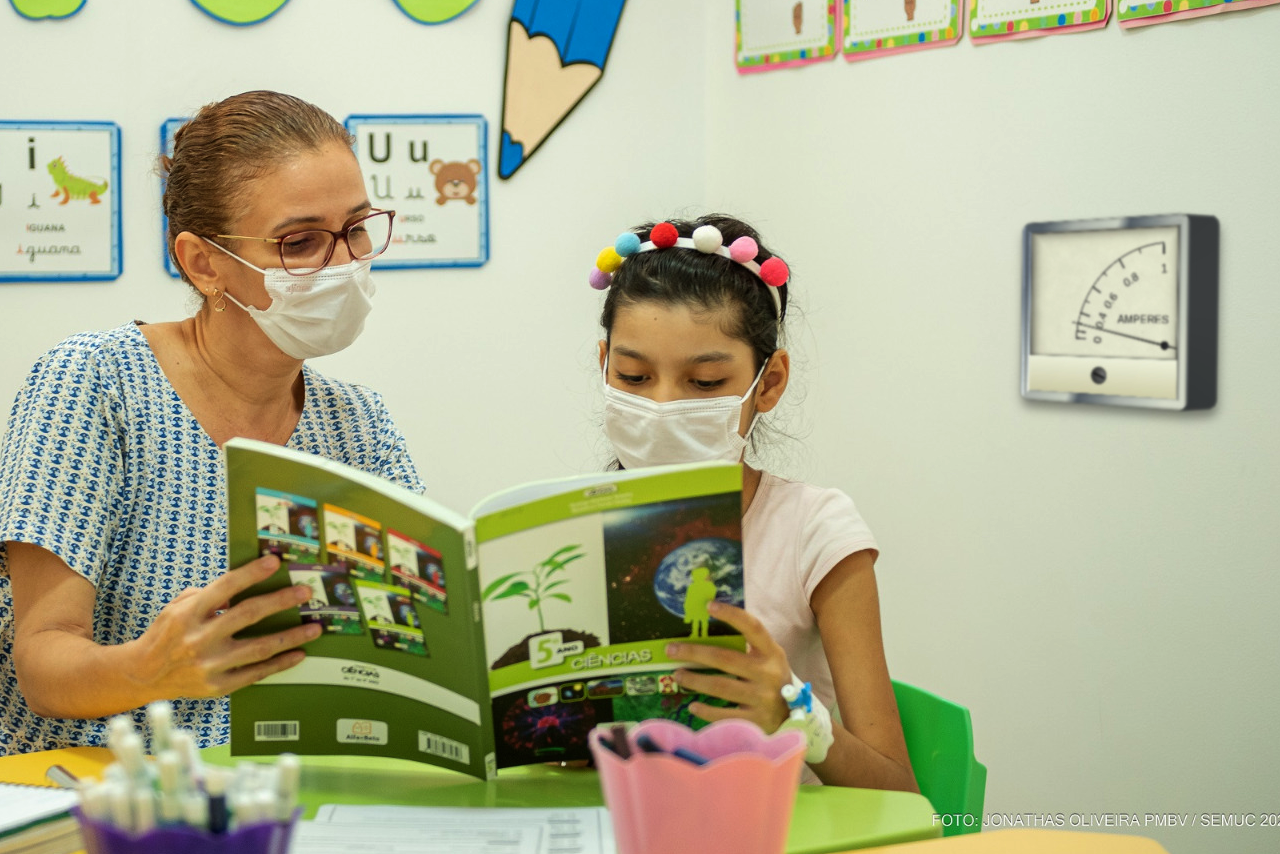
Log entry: A 0.3
